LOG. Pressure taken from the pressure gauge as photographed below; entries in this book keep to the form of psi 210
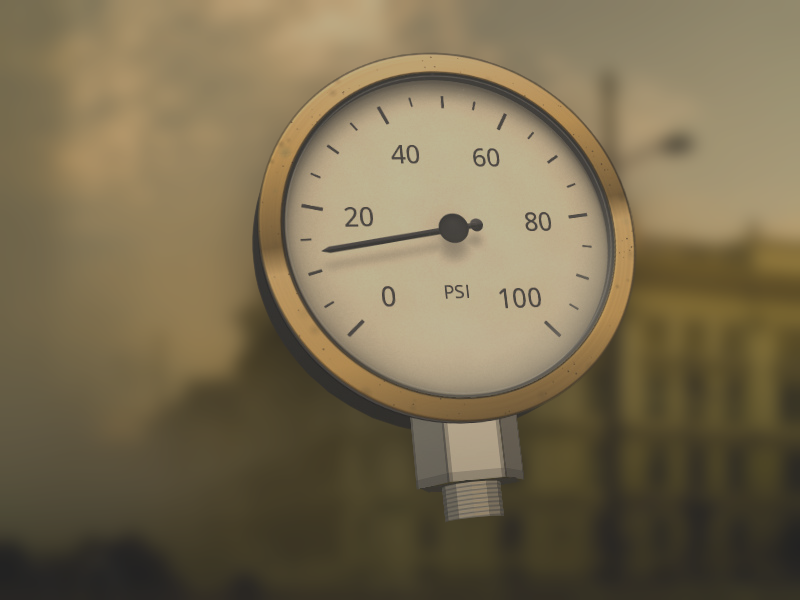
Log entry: psi 12.5
